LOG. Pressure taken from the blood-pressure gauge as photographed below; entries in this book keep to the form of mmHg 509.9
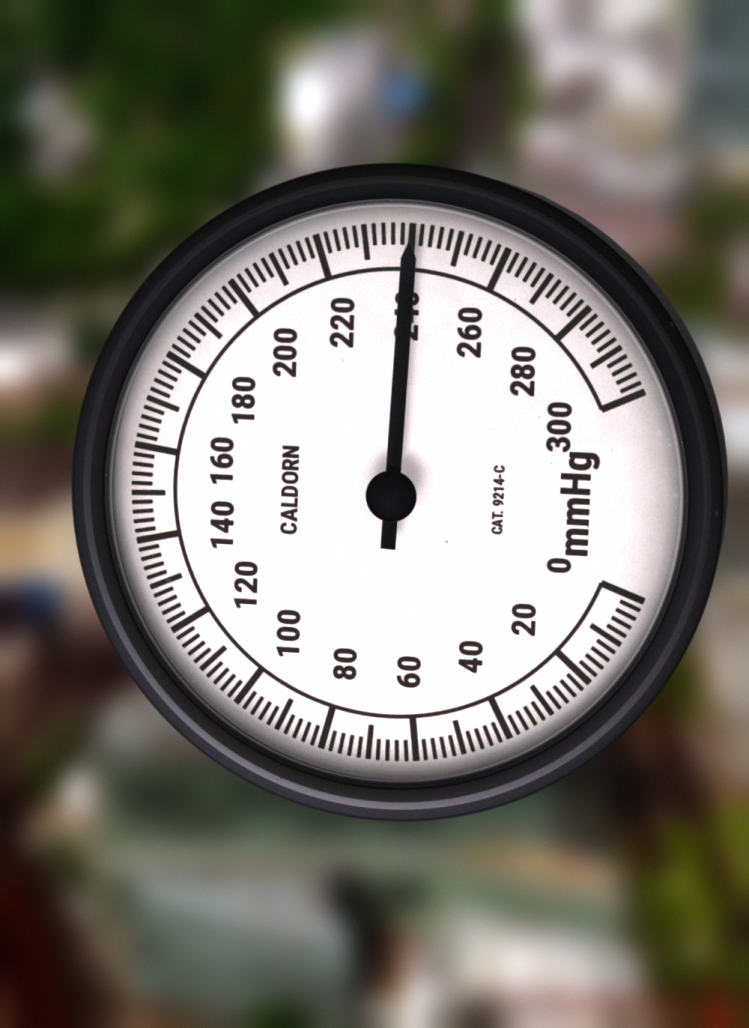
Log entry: mmHg 240
